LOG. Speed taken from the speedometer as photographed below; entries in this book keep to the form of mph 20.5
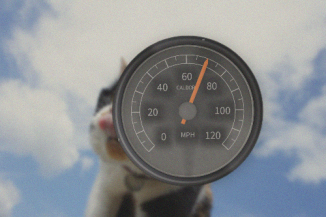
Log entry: mph 70
